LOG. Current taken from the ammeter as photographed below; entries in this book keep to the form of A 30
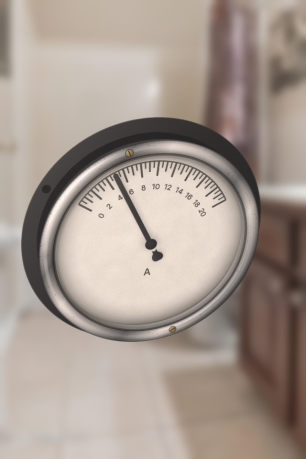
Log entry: A 5
